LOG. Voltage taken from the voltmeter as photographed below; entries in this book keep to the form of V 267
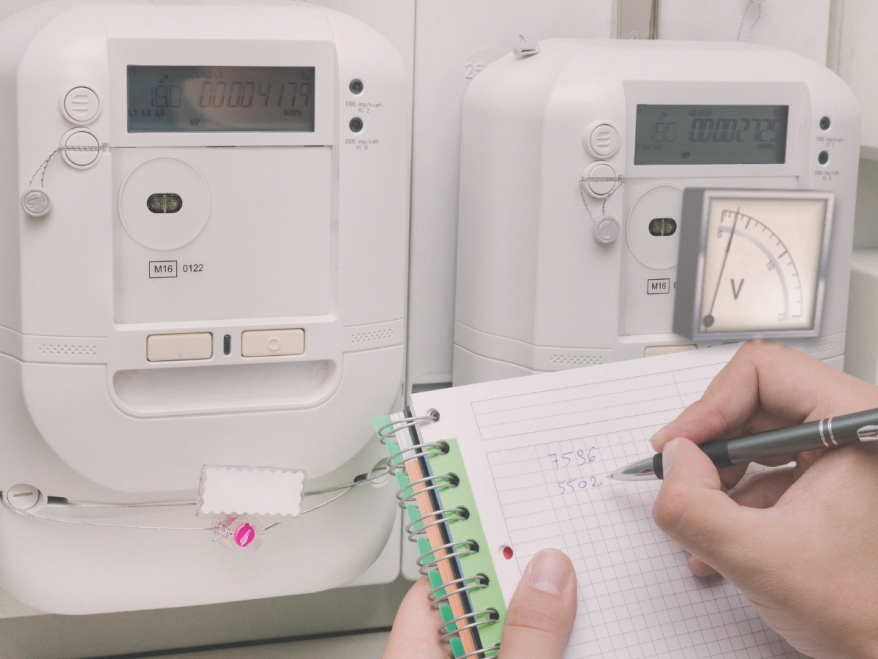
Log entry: V 3
